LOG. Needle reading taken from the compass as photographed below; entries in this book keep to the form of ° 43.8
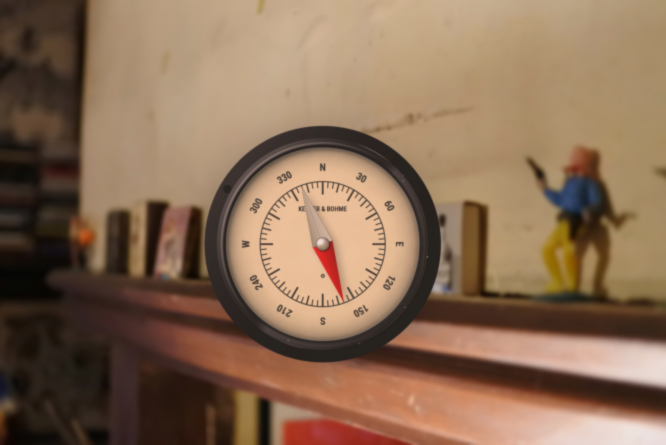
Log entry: ° 160
